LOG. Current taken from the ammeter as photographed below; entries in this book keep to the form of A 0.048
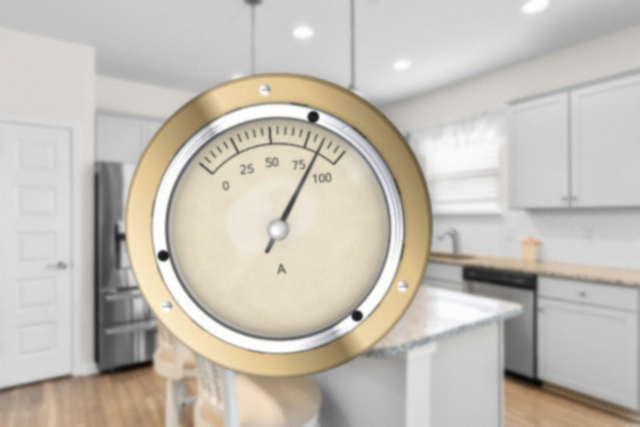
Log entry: A 85
